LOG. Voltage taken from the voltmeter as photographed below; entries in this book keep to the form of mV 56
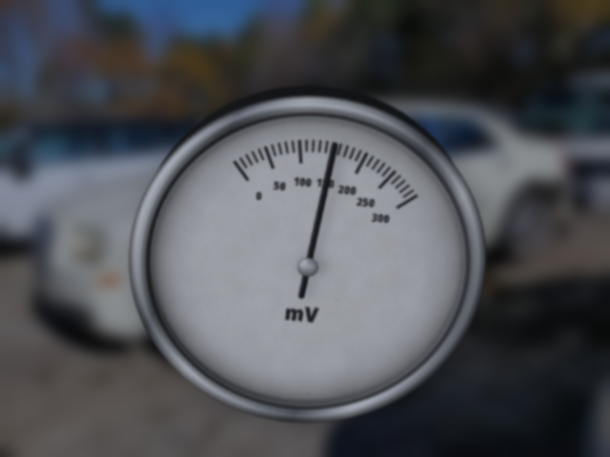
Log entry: mV 150
